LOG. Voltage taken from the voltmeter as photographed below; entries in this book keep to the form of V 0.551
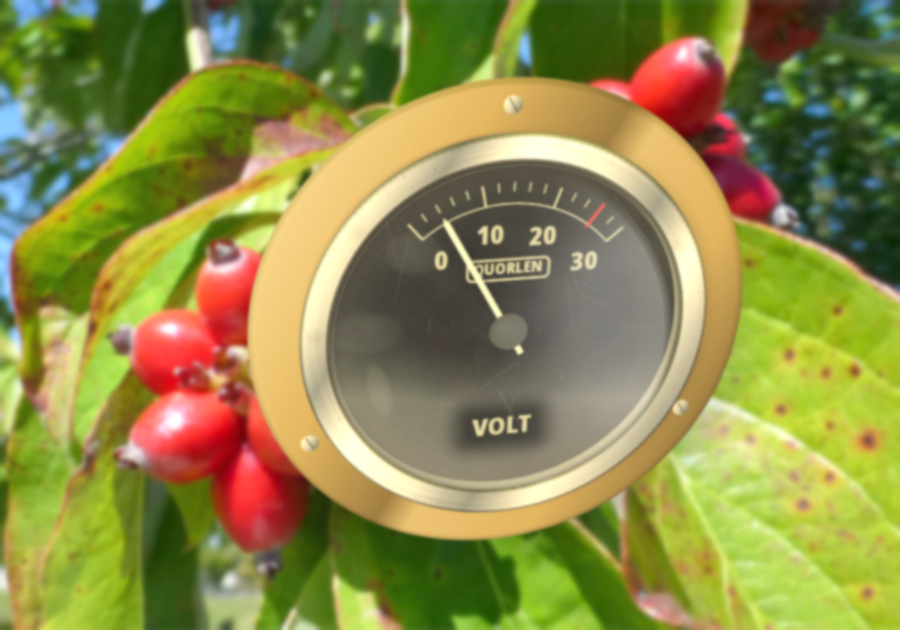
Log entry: V 4
